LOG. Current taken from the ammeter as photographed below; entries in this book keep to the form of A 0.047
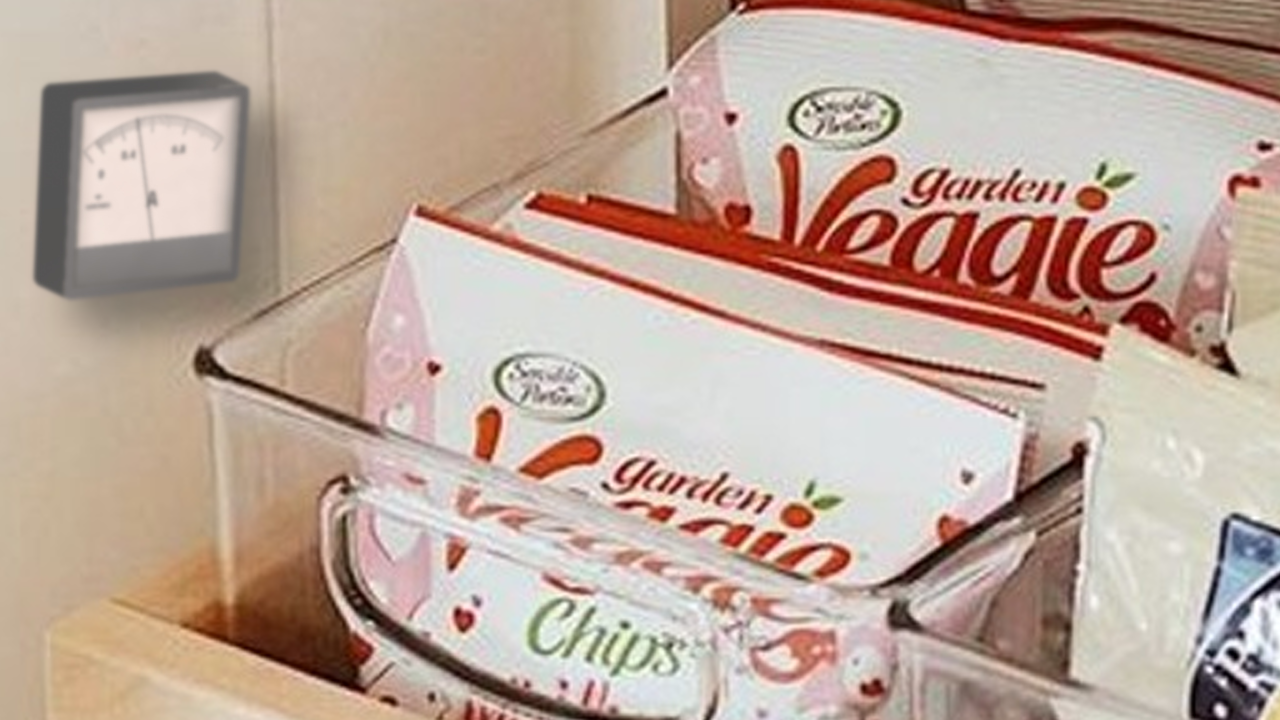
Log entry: A 0.5
